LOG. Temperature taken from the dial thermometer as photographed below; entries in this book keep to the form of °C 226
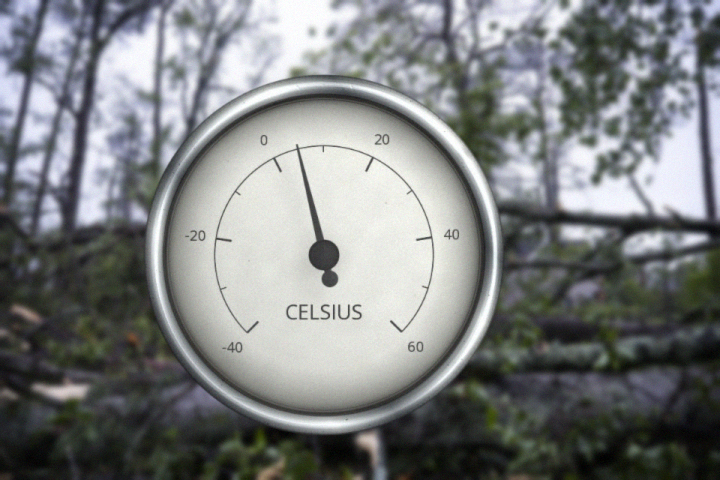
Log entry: °C 5
